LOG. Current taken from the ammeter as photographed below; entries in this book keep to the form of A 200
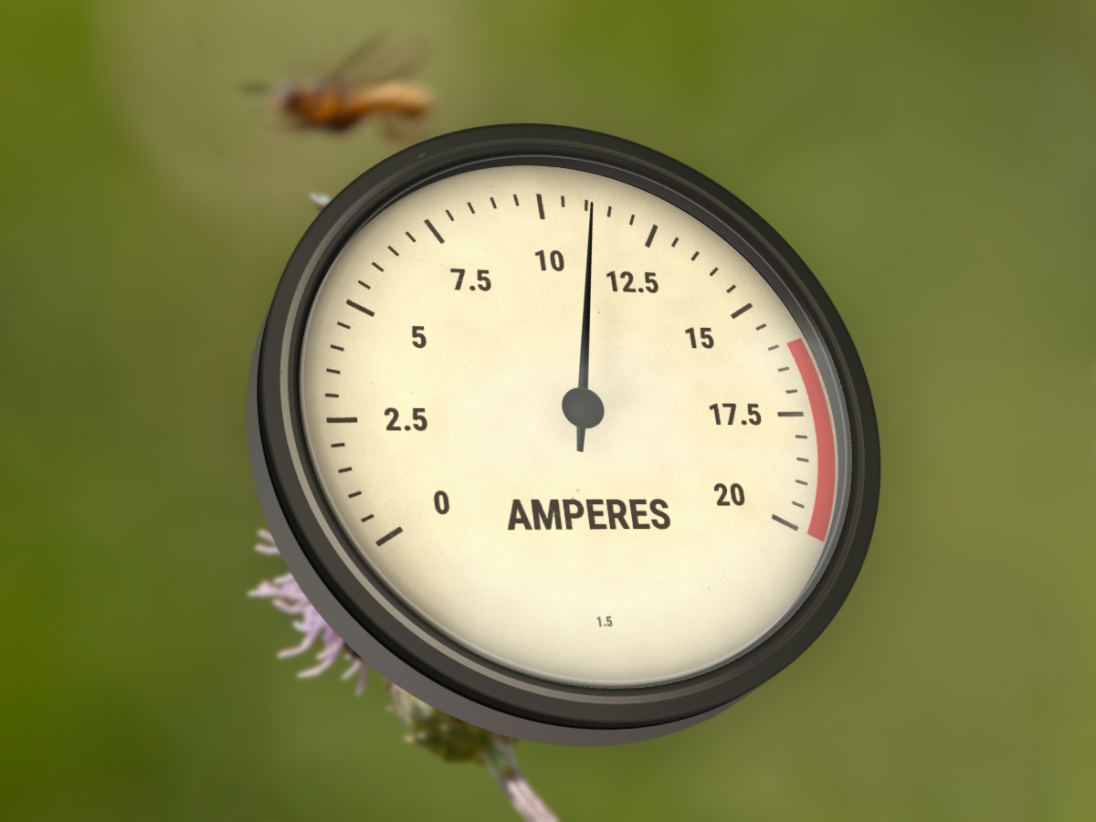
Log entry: A 11
